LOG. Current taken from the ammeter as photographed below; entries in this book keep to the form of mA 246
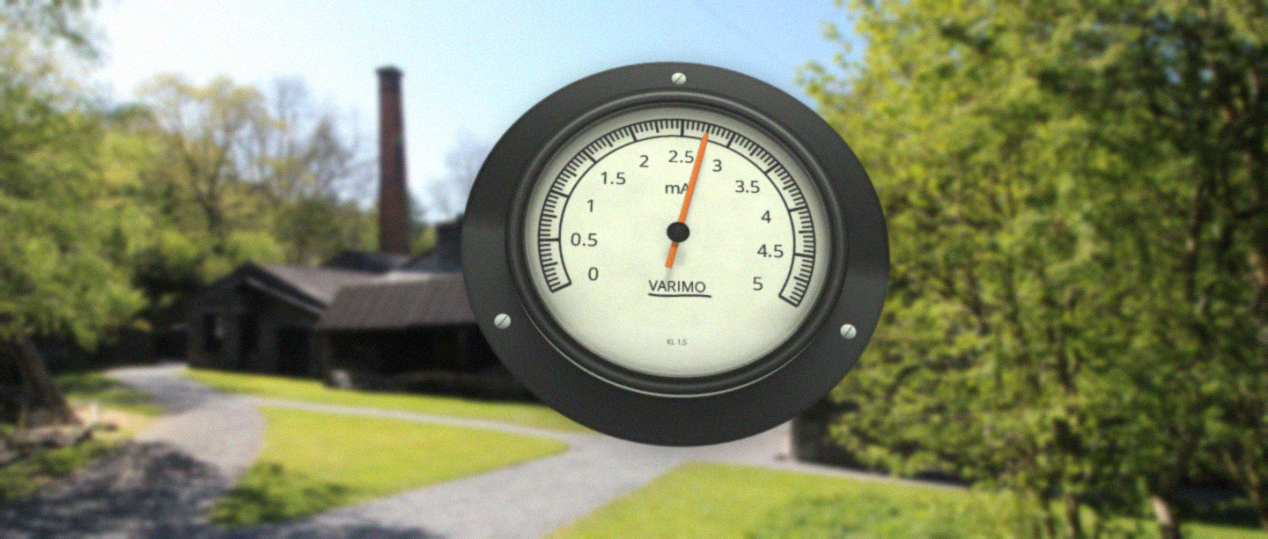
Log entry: mA 2.75
